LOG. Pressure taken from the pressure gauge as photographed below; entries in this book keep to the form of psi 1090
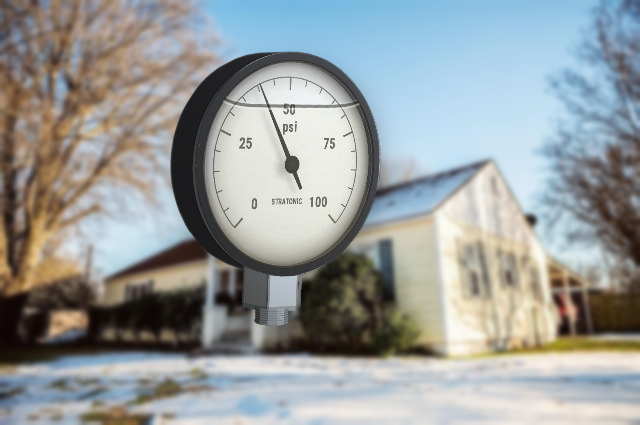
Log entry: psi 40
